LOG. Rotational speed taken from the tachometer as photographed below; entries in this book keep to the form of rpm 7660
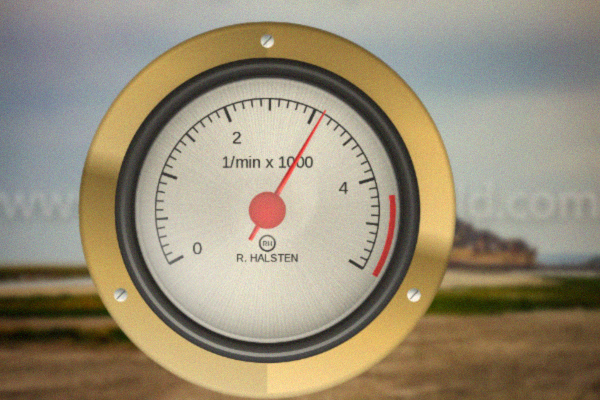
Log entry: rpm 3100
